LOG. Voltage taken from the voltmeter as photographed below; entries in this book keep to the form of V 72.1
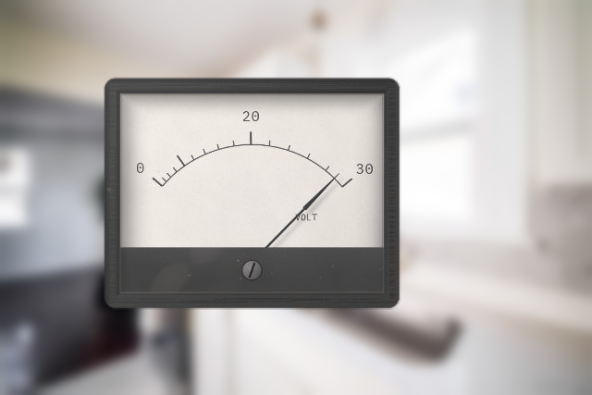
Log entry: V 29
